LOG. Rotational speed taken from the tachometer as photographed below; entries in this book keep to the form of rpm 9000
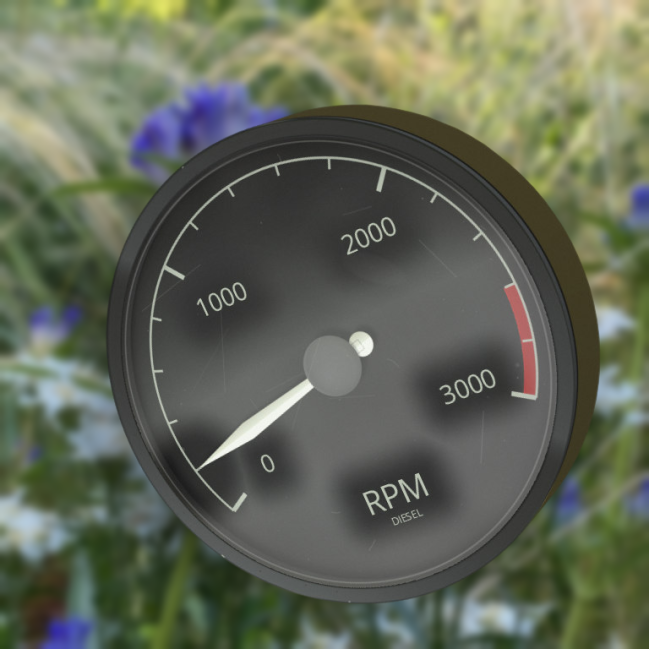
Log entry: rpm 200
